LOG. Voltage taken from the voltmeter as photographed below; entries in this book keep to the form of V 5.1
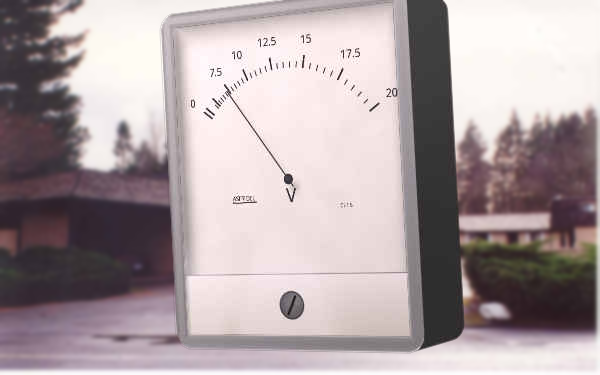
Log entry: V 7.5
